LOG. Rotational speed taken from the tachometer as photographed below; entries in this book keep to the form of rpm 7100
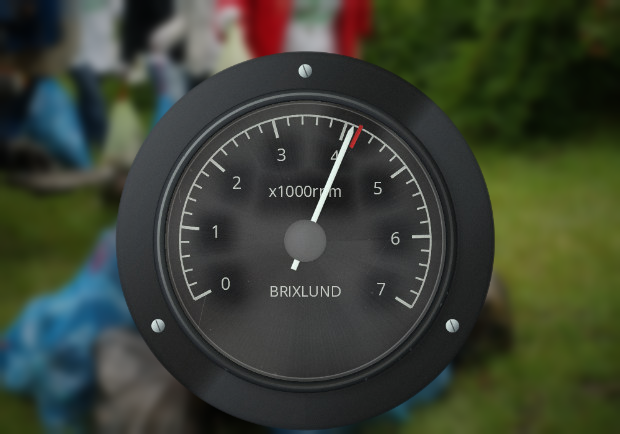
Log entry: rpm 4100
